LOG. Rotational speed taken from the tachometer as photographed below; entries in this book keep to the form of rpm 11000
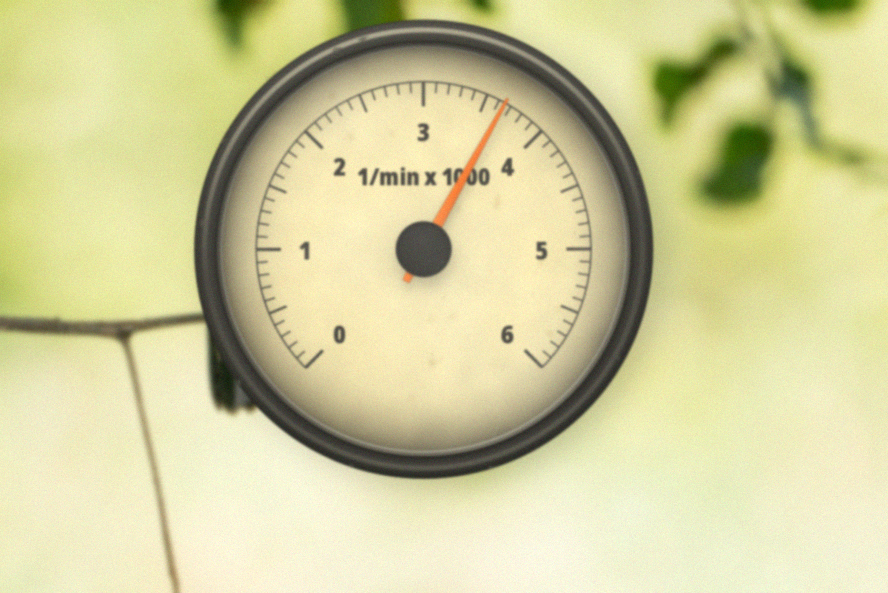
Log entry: rpm 3650
